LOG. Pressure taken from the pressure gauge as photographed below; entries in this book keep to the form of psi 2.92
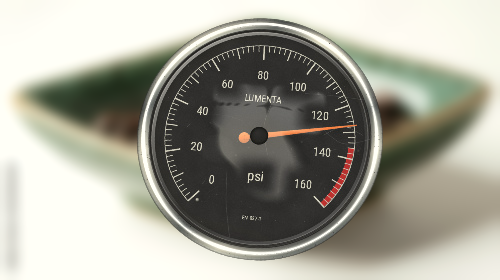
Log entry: psi 128
